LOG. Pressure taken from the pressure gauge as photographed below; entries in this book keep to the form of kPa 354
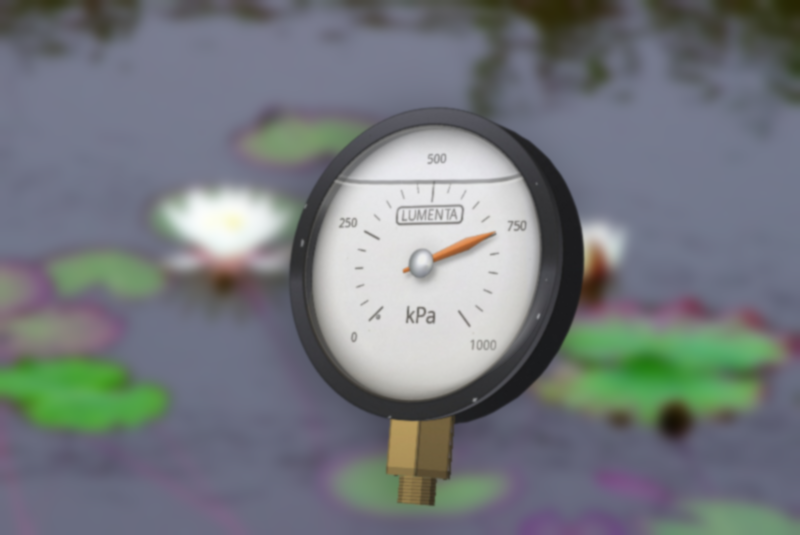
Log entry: kPa 750
